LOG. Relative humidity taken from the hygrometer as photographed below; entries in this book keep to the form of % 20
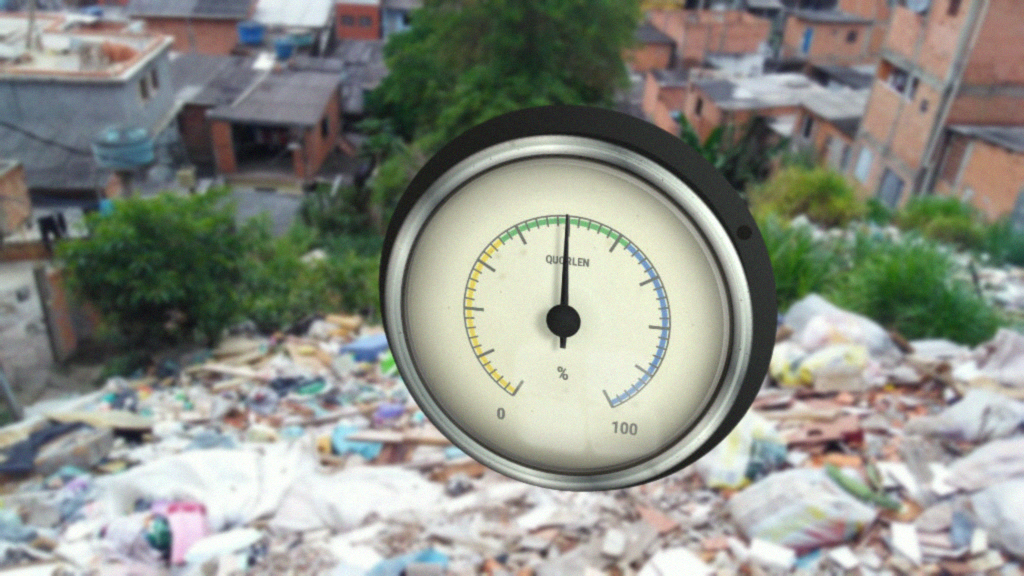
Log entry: % 50
